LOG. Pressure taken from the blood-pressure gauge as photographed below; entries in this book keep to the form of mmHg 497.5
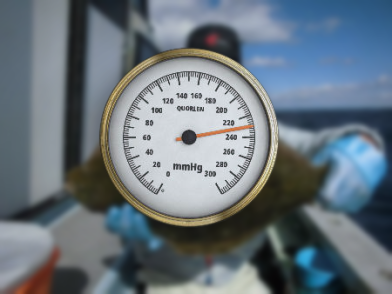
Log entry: mmHg 230
